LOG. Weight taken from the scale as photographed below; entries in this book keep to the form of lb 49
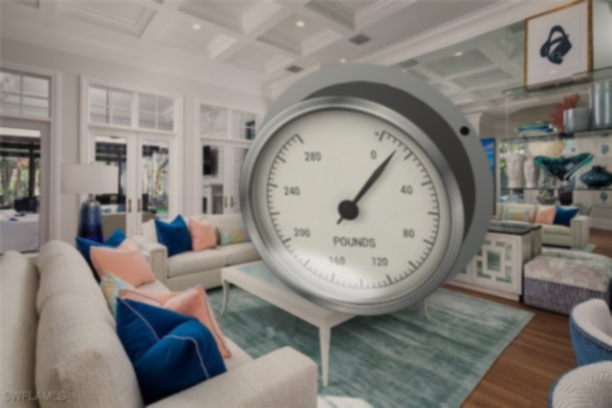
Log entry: lb 12
